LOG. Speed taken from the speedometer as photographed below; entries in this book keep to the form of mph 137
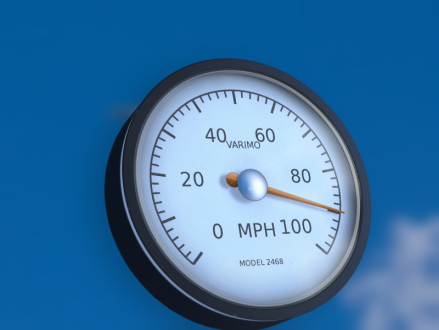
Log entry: mph 90
